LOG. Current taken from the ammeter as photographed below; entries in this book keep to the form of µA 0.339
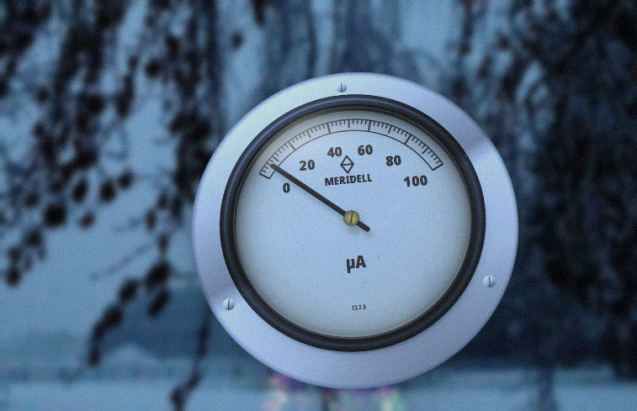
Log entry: µA 6
